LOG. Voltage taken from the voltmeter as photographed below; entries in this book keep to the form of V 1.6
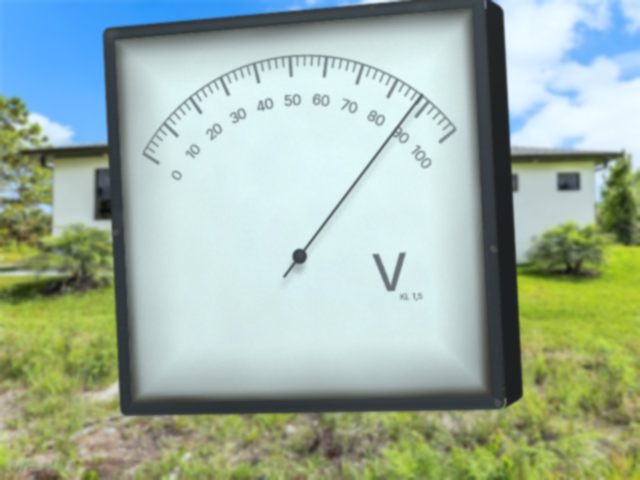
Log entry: V 88
